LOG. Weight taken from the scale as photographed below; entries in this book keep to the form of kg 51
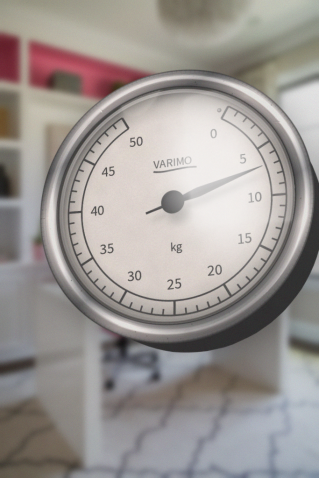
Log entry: kg 7
